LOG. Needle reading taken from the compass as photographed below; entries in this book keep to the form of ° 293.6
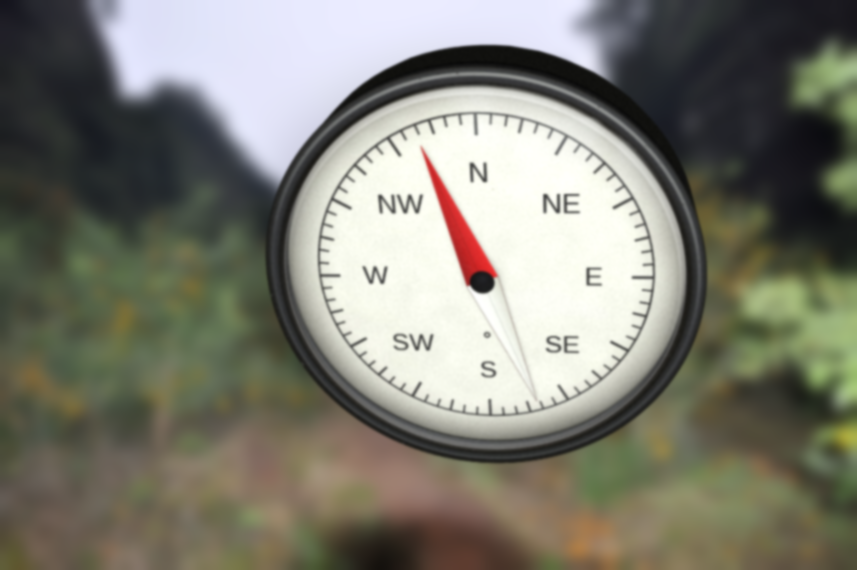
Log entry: ° 340
